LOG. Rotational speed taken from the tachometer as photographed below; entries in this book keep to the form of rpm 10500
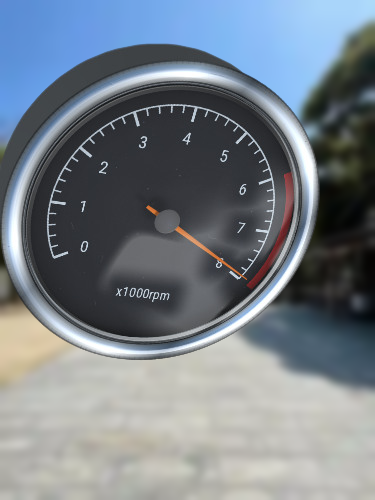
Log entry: rpm 7900
